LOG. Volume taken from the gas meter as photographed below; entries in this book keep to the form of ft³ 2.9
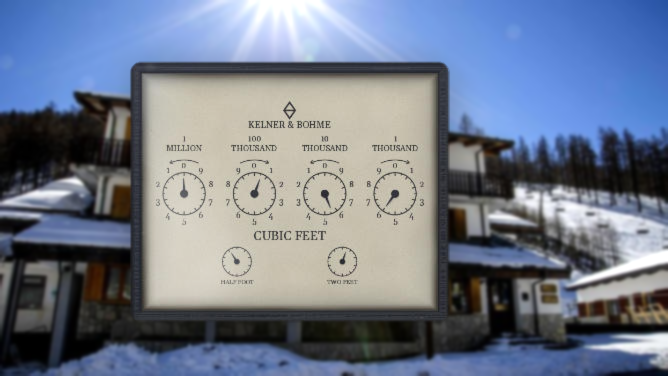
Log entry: ft³ 5600
